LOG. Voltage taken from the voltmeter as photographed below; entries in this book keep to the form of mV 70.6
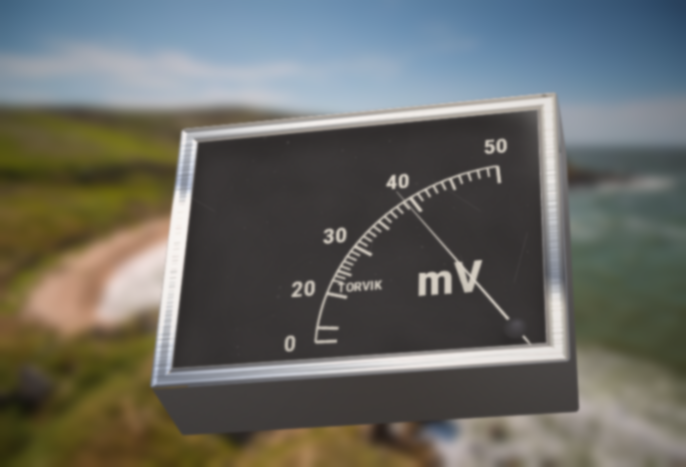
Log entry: mV 39
